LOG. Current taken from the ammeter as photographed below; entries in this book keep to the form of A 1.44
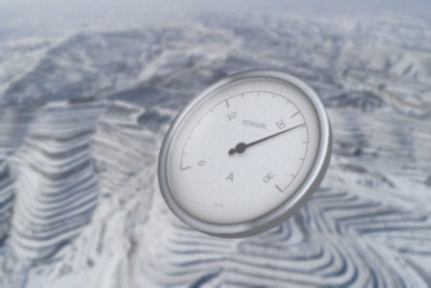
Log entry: A 22
